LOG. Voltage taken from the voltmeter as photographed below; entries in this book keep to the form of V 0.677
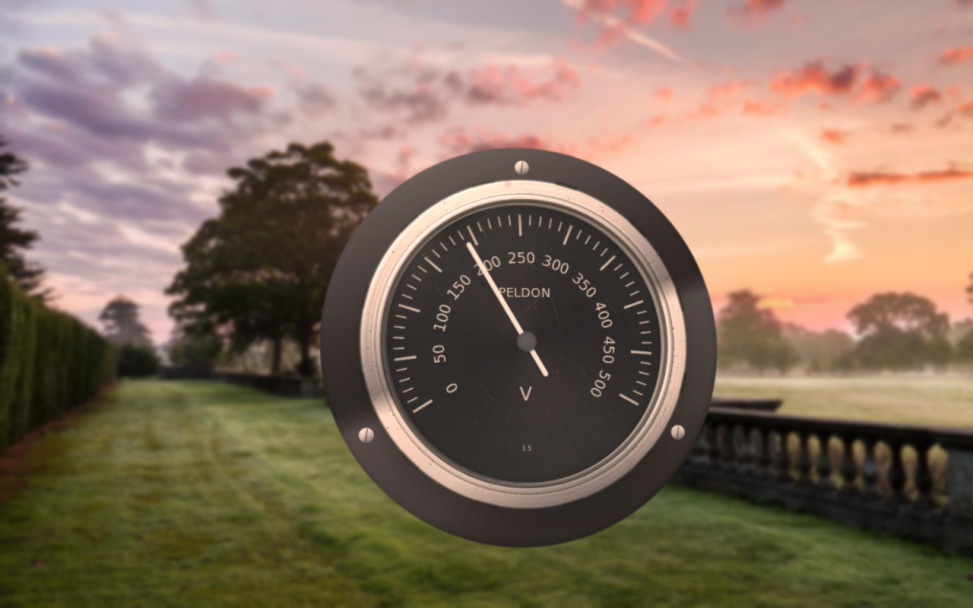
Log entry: V 190
